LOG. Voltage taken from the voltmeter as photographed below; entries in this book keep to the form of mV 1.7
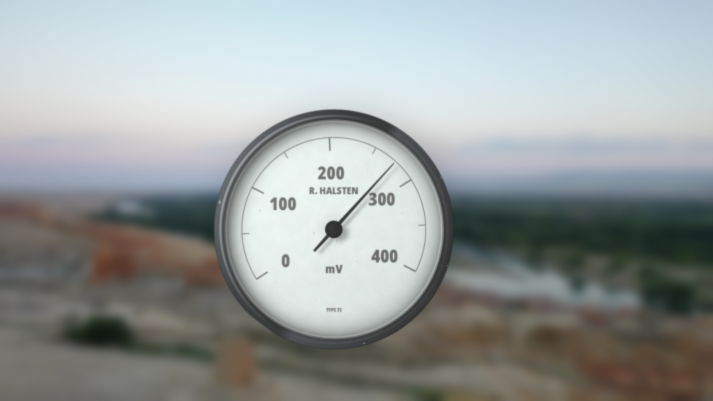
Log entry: mV 275
